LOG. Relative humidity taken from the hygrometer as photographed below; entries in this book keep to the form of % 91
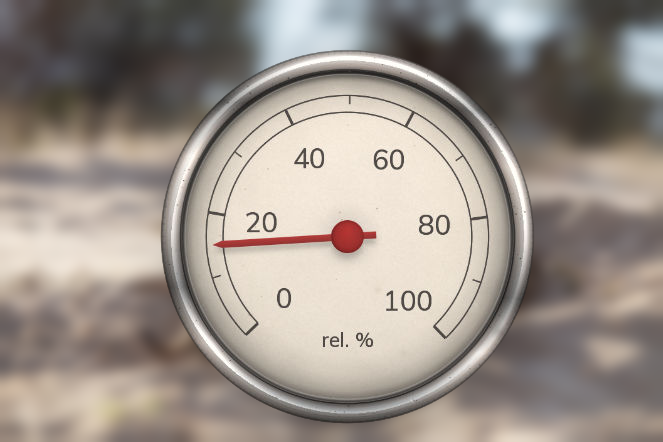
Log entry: % 15
